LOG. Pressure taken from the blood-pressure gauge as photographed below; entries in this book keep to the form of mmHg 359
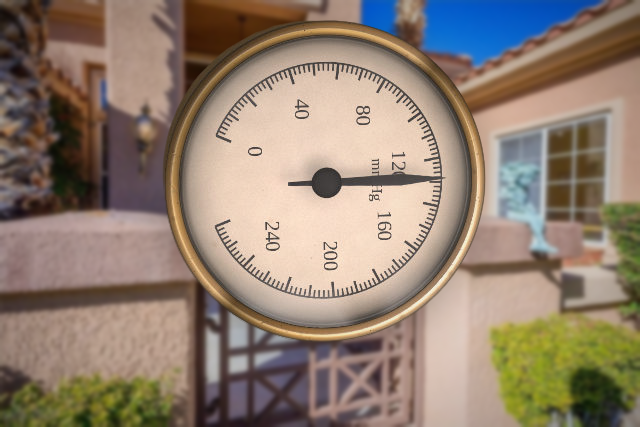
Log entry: mmHg 128
